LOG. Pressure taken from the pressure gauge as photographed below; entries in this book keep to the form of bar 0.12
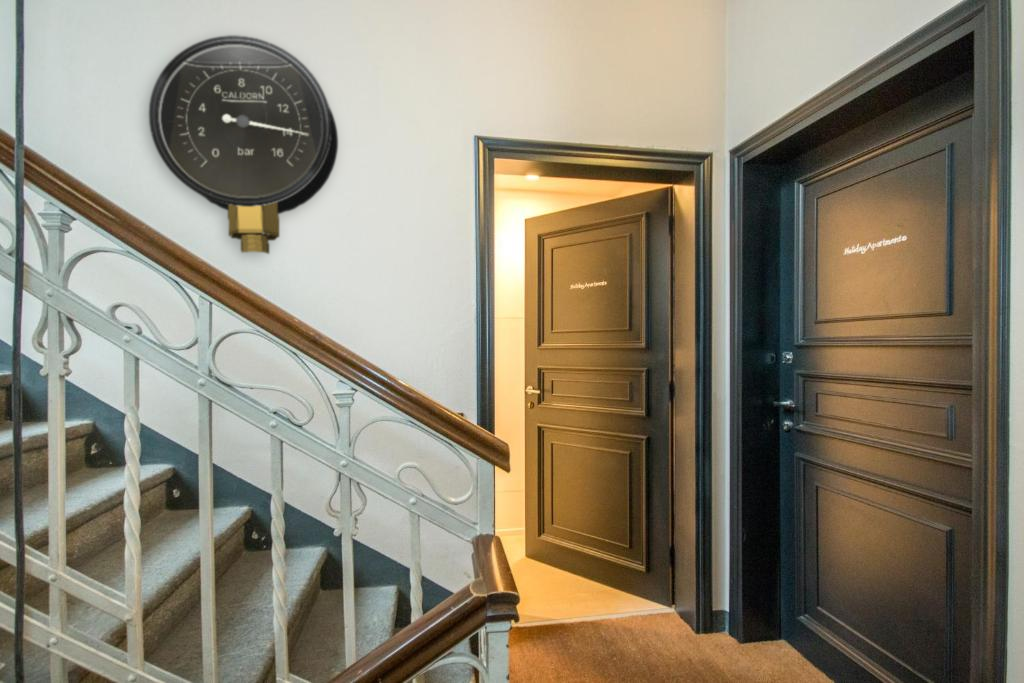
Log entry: bar 14
